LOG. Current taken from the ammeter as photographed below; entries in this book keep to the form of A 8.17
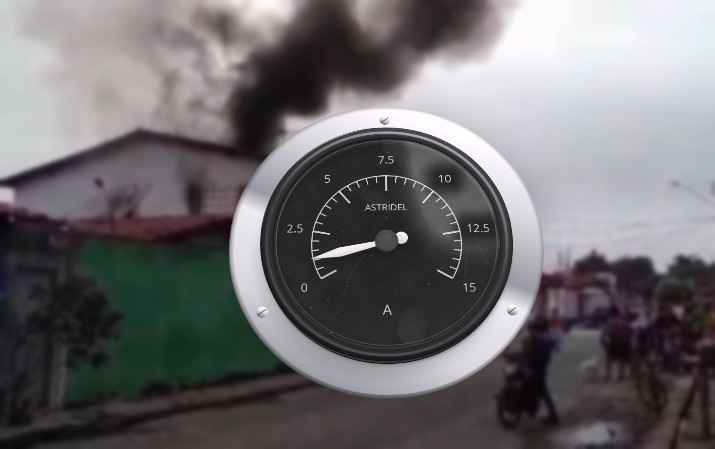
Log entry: A 1
